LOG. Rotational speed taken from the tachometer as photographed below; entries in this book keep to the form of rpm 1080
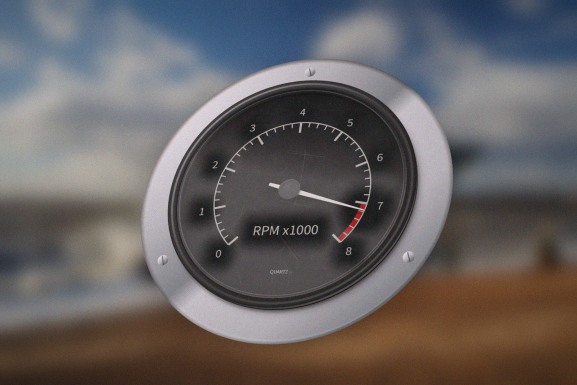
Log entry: rpm 7200
